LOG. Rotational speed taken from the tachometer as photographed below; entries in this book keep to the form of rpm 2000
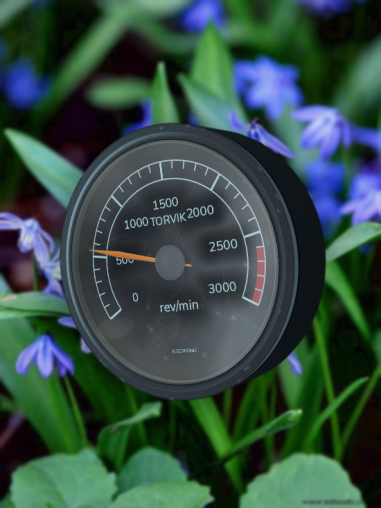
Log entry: rpm 550
